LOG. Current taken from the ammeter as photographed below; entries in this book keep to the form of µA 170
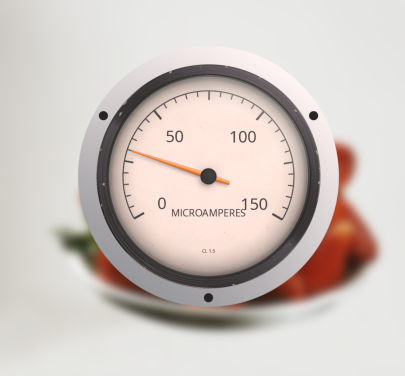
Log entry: µA 30
